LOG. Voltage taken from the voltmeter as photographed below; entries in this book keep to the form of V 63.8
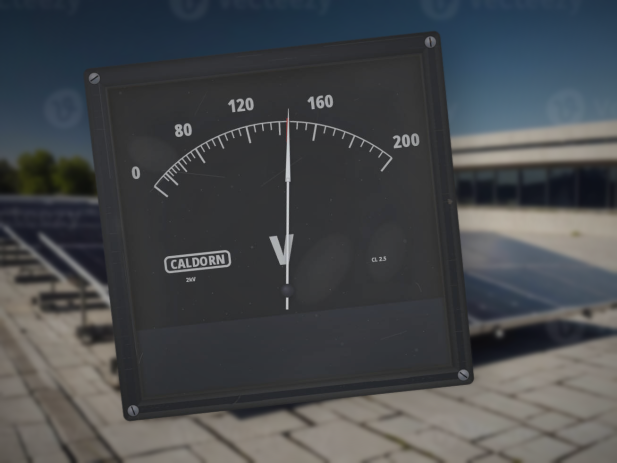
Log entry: V 145
